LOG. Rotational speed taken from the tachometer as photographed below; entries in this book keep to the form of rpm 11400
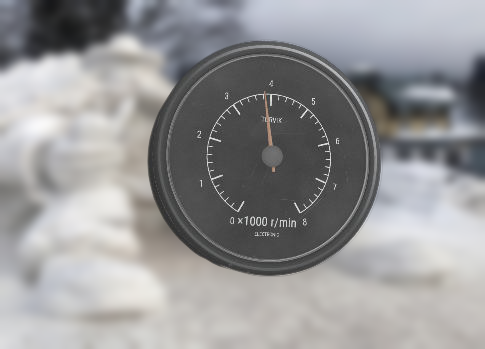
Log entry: rpm 3800
